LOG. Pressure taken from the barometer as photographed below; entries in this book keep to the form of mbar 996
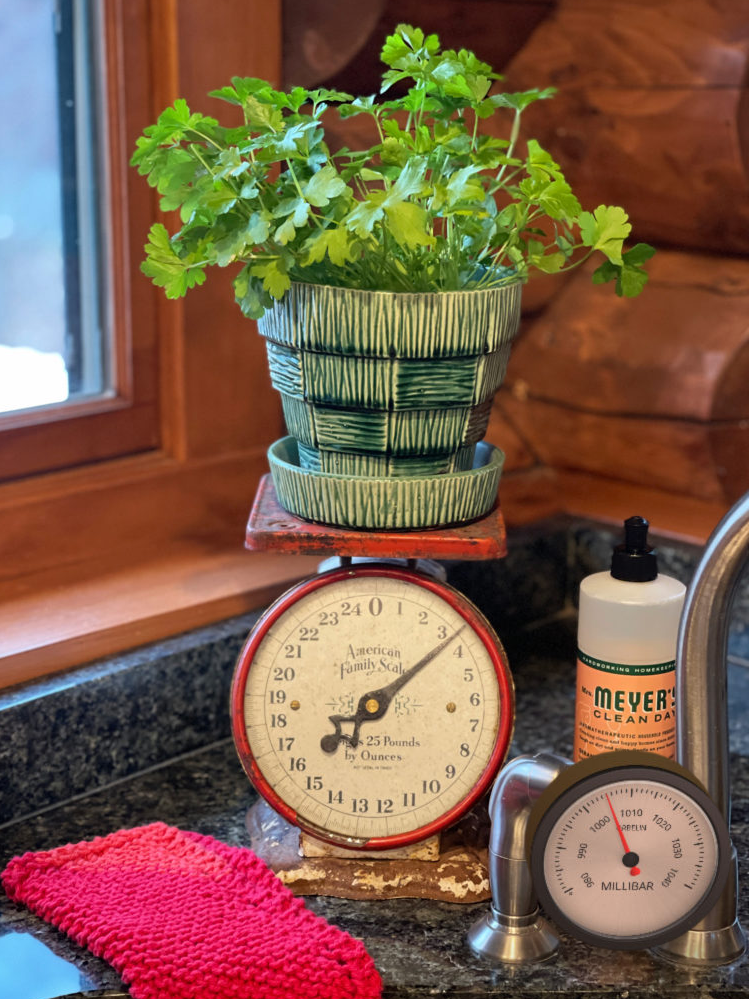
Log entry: mbar 1005
